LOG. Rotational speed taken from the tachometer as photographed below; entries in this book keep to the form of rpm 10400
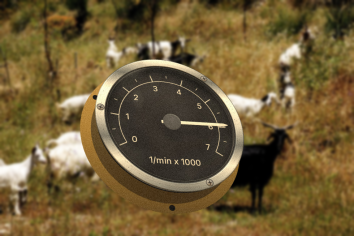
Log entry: rpm 6000
